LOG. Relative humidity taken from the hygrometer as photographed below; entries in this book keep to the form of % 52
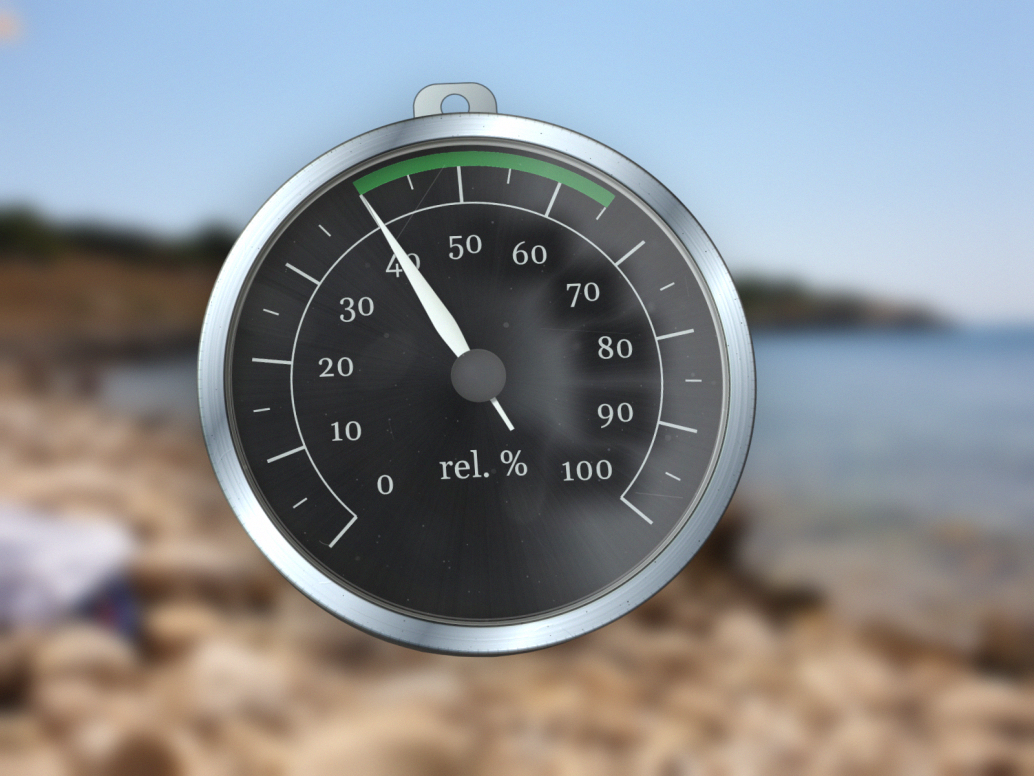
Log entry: % 40
